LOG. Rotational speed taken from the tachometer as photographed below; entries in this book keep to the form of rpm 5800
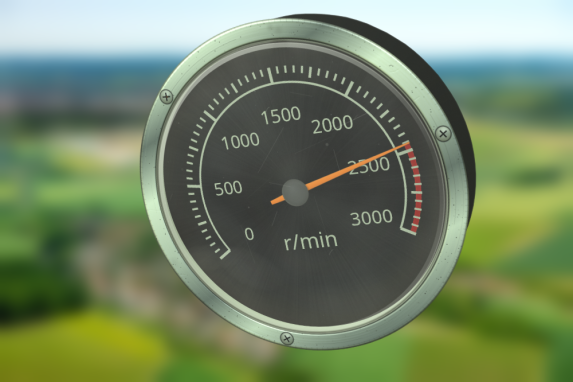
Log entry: rpm 2450
